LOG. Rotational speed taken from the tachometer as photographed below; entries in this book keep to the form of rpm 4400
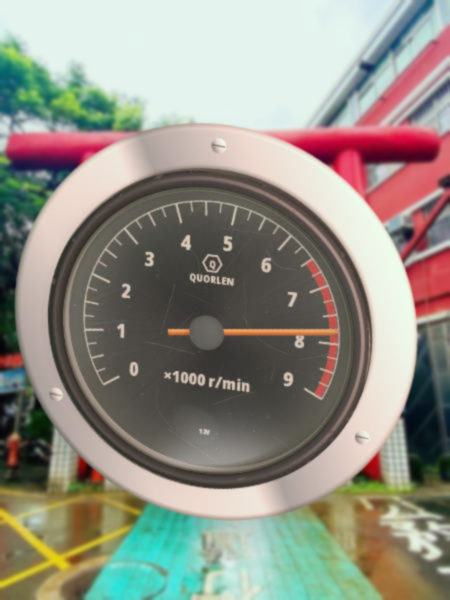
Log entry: rpm 7750
